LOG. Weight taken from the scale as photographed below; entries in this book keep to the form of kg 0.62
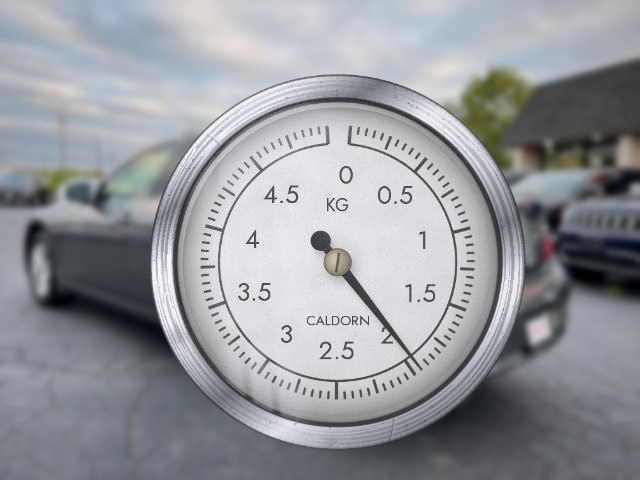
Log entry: kg 1.95
